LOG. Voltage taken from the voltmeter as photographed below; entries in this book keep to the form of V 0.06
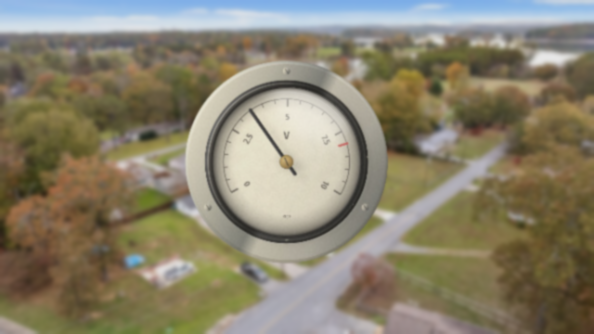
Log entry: V 3.5
